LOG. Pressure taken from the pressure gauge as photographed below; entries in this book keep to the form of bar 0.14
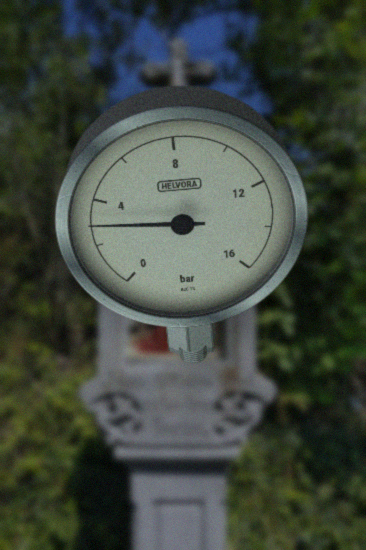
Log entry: bar 3
